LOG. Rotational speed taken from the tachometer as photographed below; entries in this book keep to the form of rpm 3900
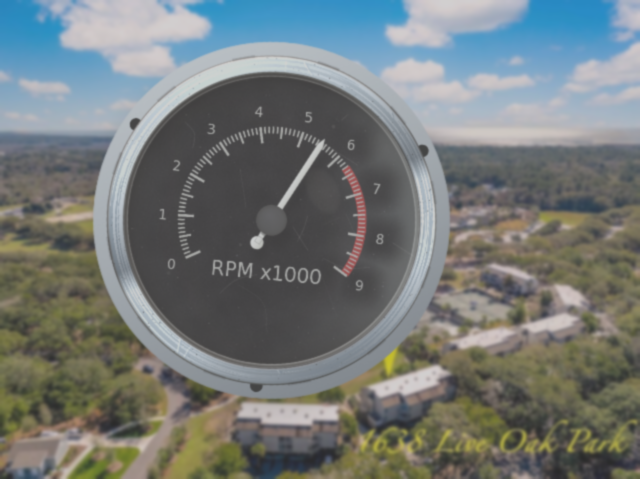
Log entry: rpm 5500
